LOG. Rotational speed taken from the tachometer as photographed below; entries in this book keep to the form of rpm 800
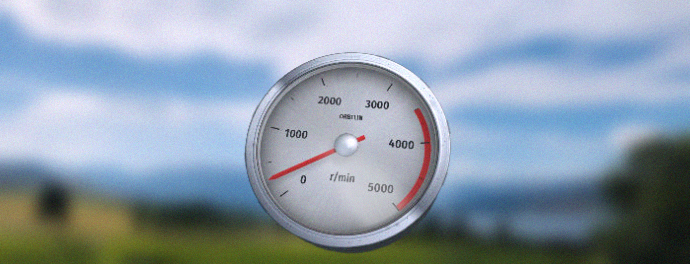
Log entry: rpm 250
